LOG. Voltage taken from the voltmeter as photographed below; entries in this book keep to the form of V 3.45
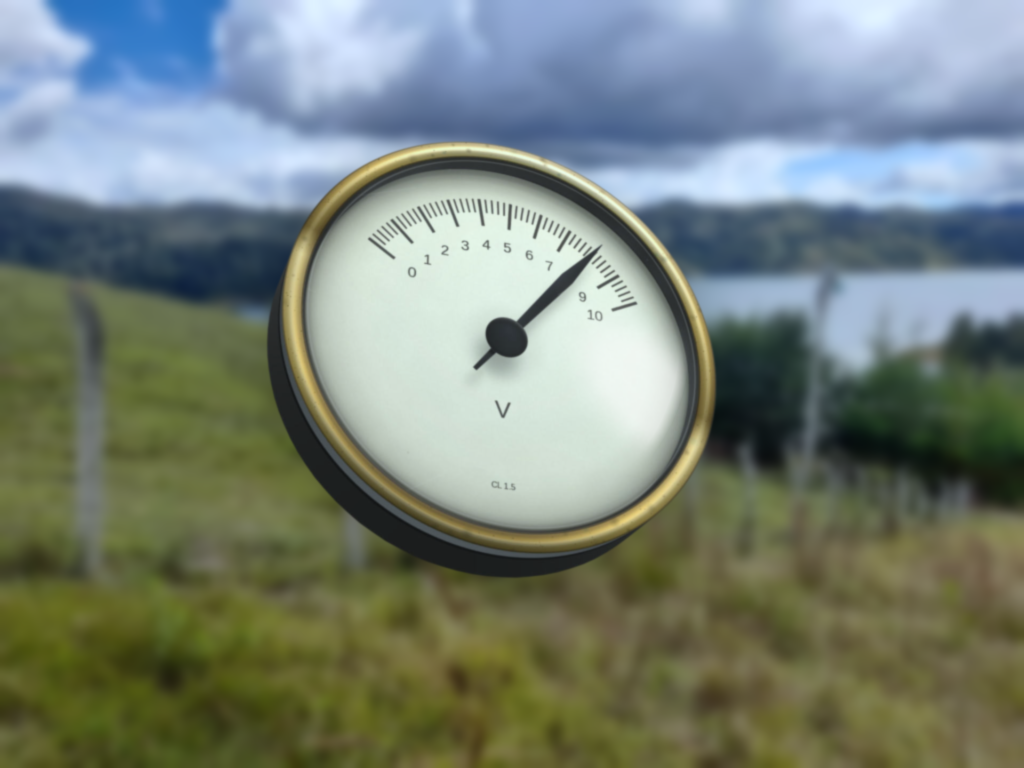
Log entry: V 8
